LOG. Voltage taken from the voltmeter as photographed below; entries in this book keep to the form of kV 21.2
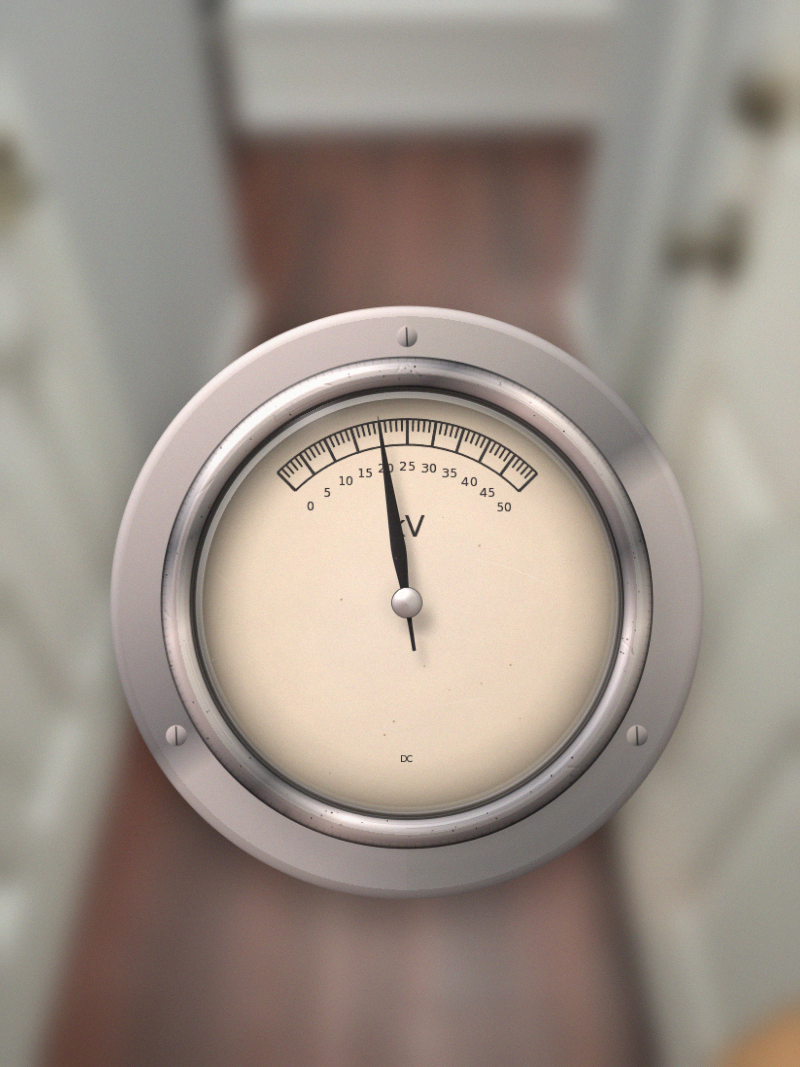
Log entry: kV 20
